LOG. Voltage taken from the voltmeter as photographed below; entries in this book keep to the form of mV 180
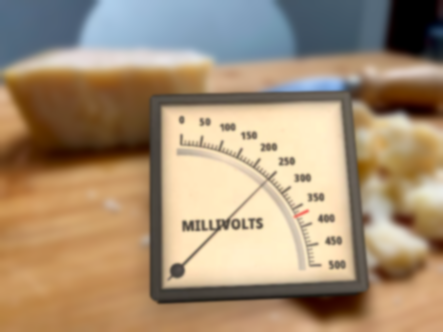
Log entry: mV 250
